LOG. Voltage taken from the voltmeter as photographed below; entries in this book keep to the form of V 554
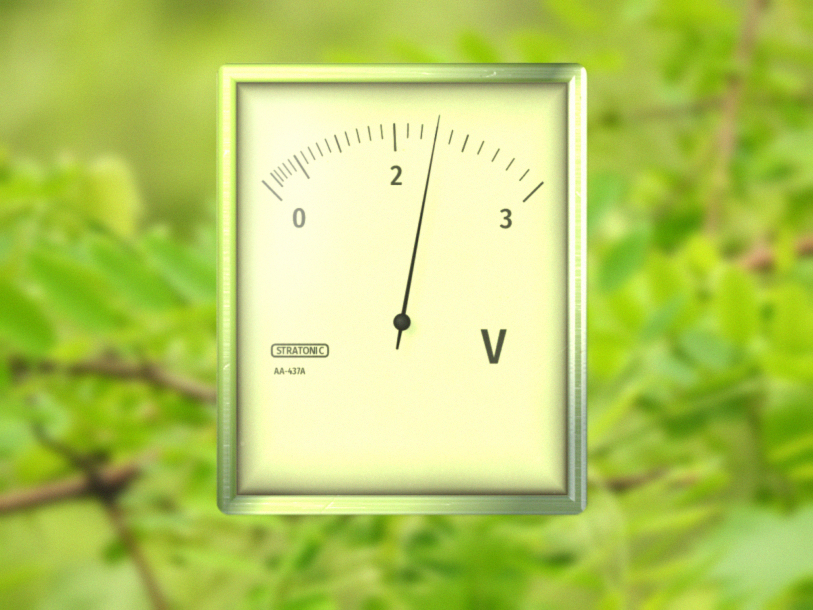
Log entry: V 2.3
